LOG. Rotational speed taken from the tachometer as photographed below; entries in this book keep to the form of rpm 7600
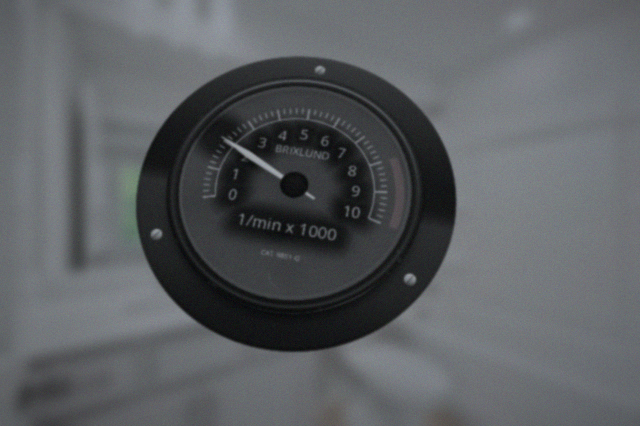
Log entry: rpm 2000
